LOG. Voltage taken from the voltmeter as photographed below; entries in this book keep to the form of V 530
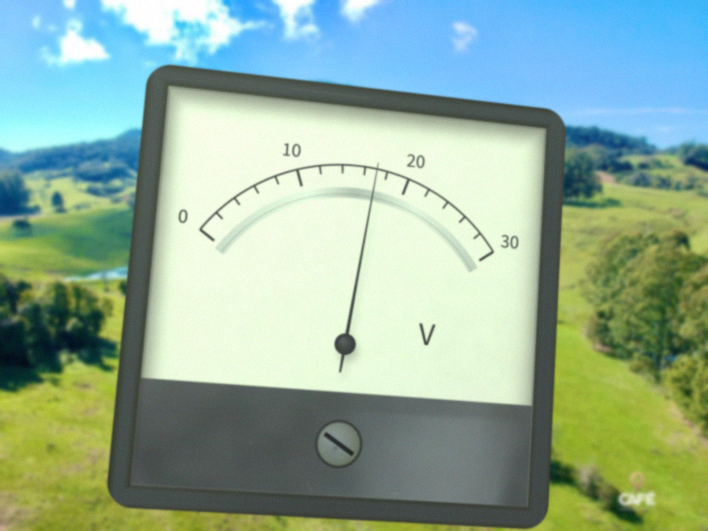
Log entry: V 17
